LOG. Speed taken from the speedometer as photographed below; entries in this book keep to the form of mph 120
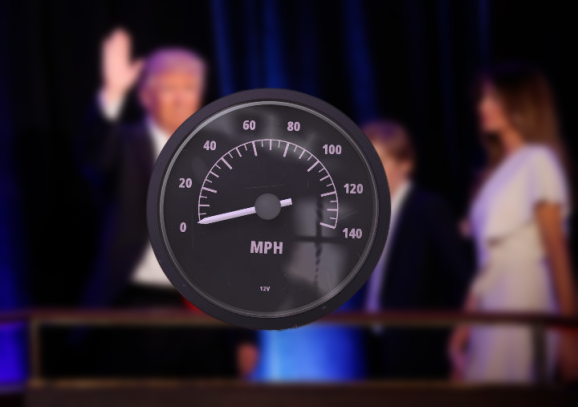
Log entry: mph 0
